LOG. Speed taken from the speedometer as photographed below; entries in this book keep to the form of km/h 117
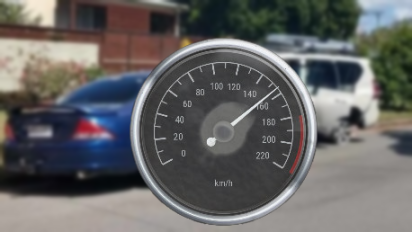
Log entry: km/h 155
